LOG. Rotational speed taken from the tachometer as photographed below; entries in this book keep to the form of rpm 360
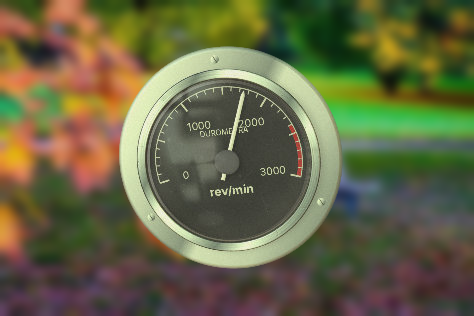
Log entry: rpm 1750
